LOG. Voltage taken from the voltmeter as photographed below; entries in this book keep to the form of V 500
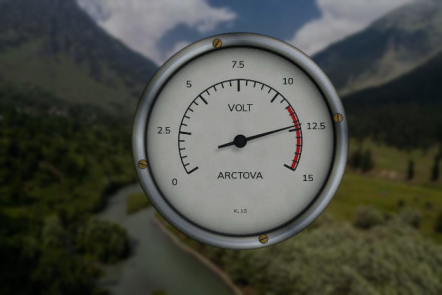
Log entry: V 12.25
